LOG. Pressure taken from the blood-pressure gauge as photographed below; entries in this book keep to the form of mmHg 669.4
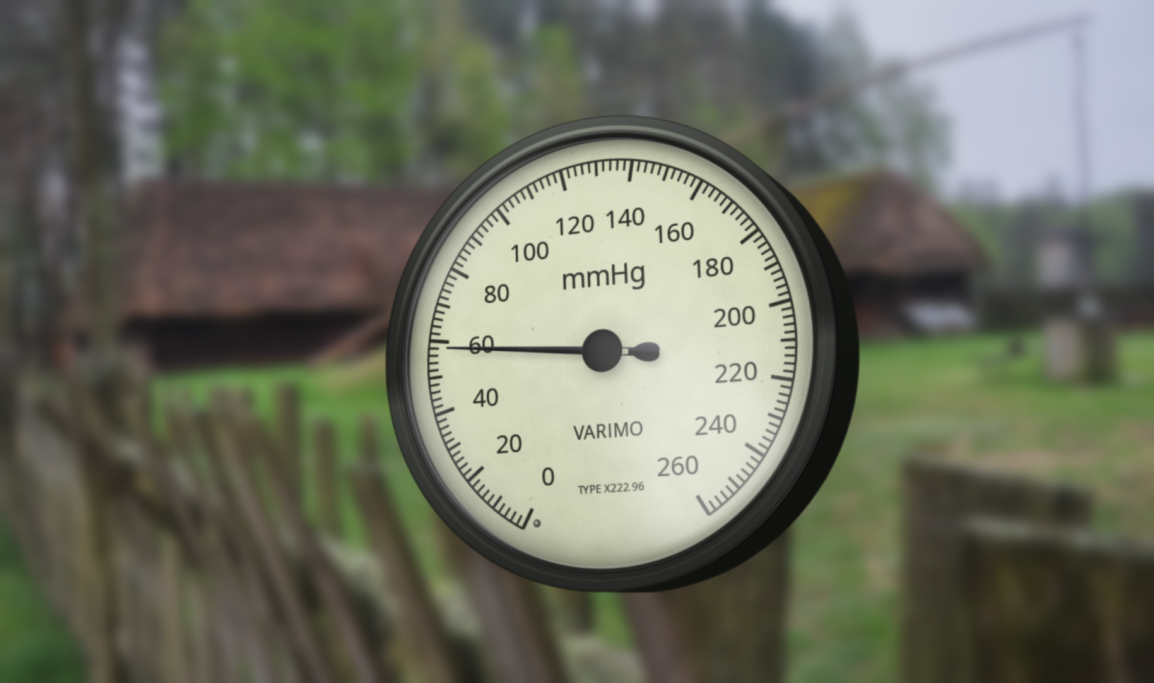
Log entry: mmHg 58
